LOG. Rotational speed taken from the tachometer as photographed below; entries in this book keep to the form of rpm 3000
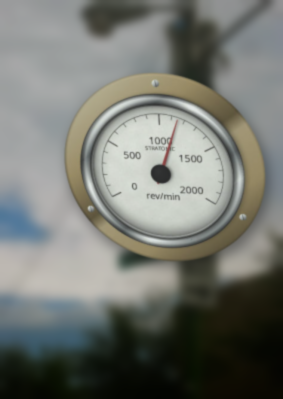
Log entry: rpm 1150
